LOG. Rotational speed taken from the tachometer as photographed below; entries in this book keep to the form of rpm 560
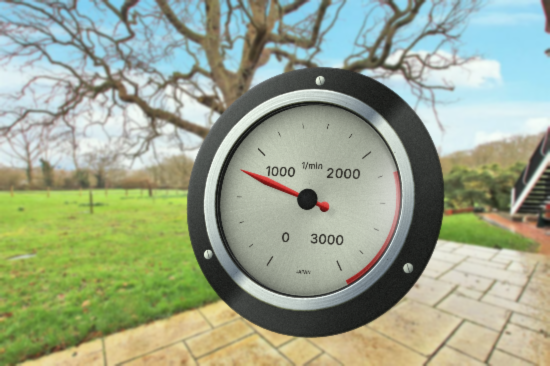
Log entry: rpm 800
